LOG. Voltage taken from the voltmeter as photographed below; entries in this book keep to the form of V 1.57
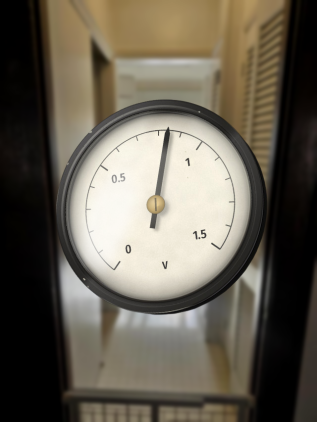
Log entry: V 0.85
